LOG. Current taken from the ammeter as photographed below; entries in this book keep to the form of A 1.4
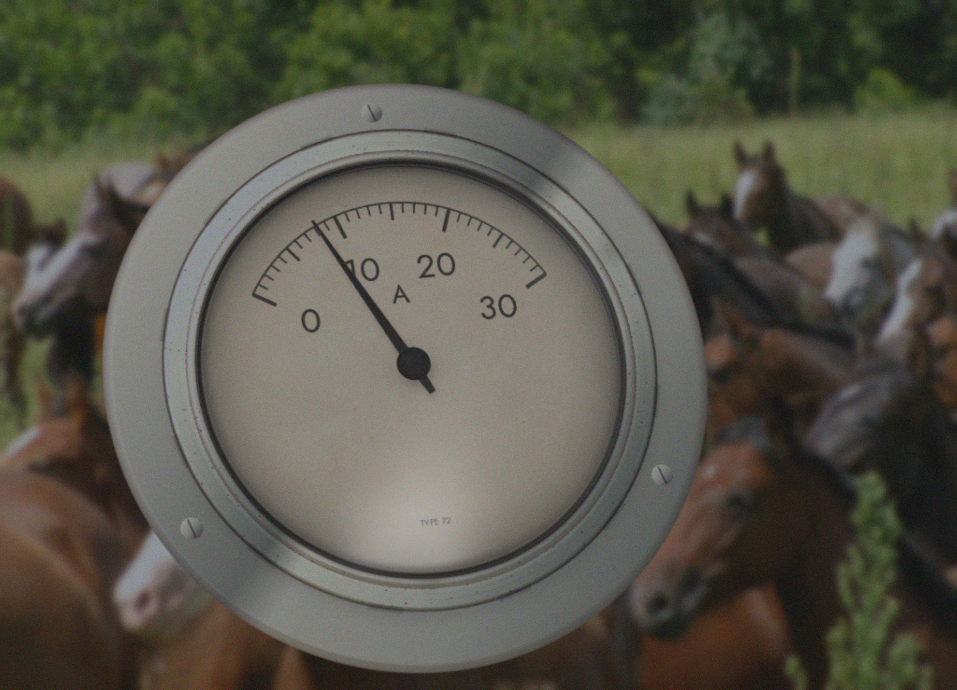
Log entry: A 8
